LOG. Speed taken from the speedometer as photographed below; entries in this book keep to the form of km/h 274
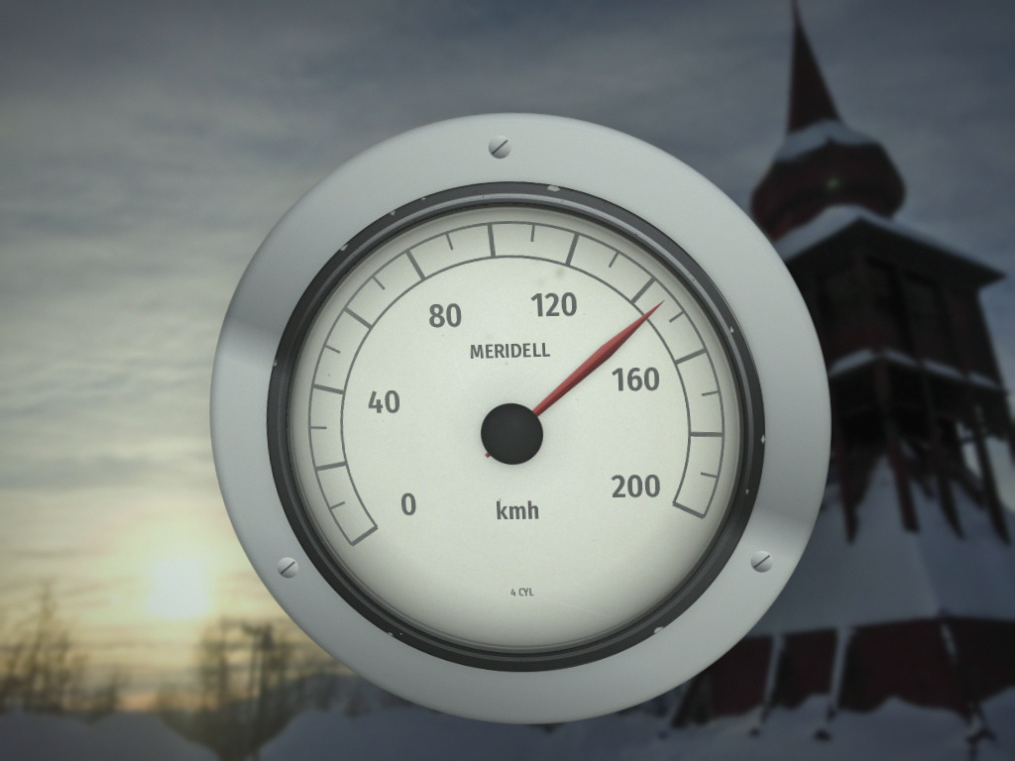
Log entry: km/h 145
